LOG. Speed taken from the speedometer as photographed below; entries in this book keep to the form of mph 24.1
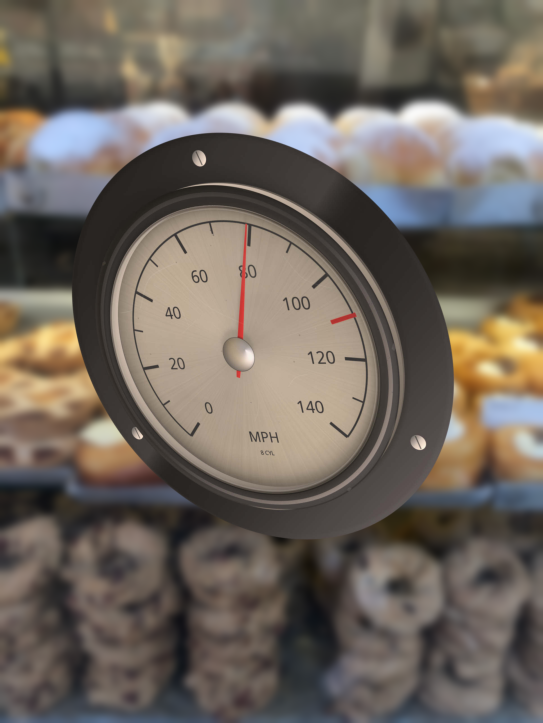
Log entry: mph 80
